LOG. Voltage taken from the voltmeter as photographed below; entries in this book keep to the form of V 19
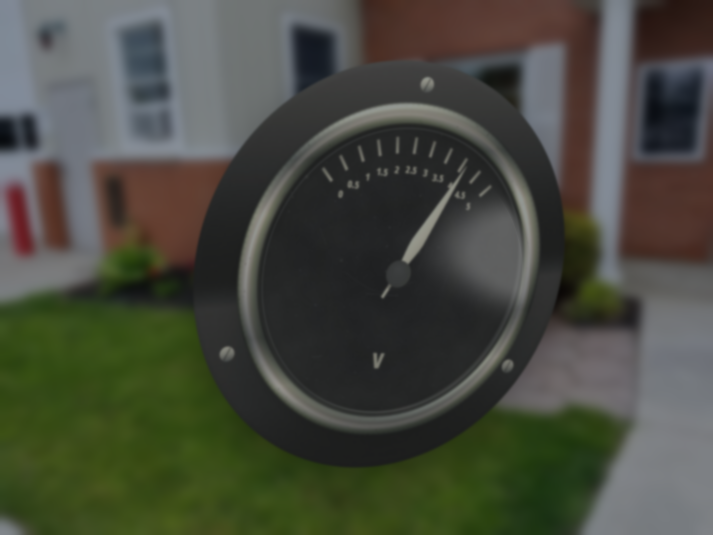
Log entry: V 4
